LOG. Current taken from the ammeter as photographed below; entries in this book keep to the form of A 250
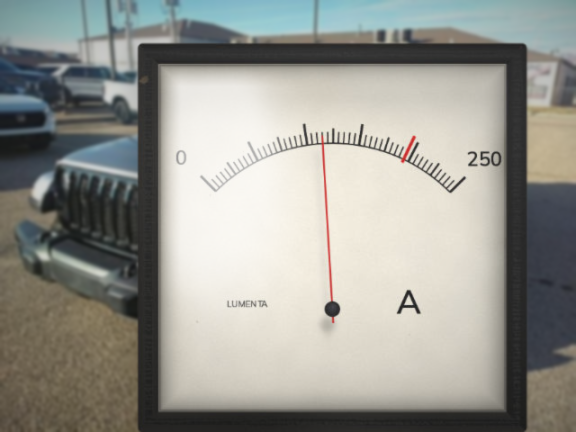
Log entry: A 115
